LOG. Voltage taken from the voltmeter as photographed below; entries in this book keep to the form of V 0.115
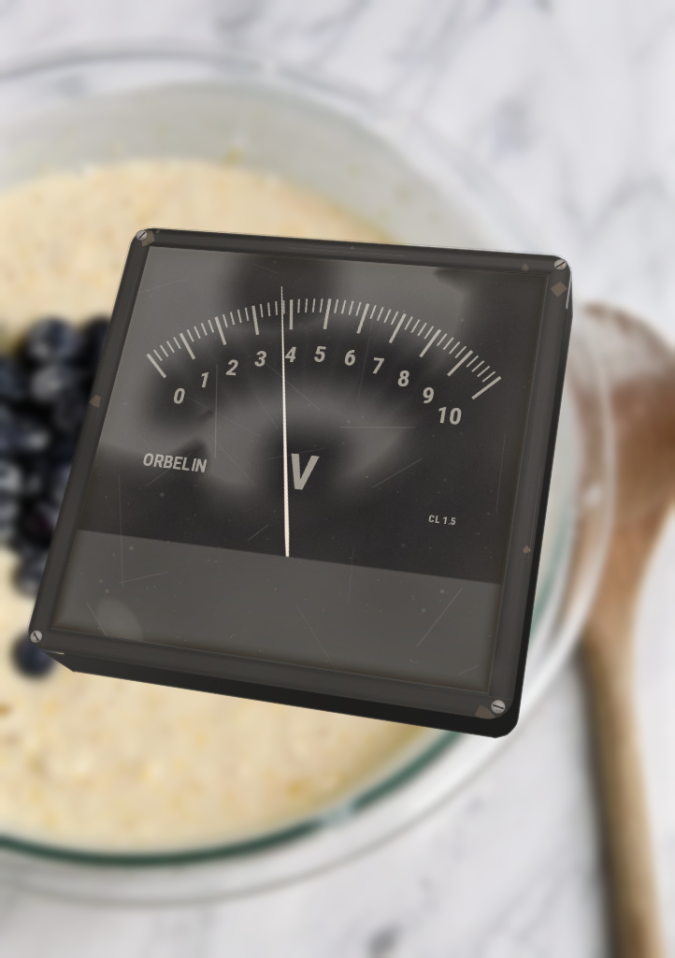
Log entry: V 3.8
